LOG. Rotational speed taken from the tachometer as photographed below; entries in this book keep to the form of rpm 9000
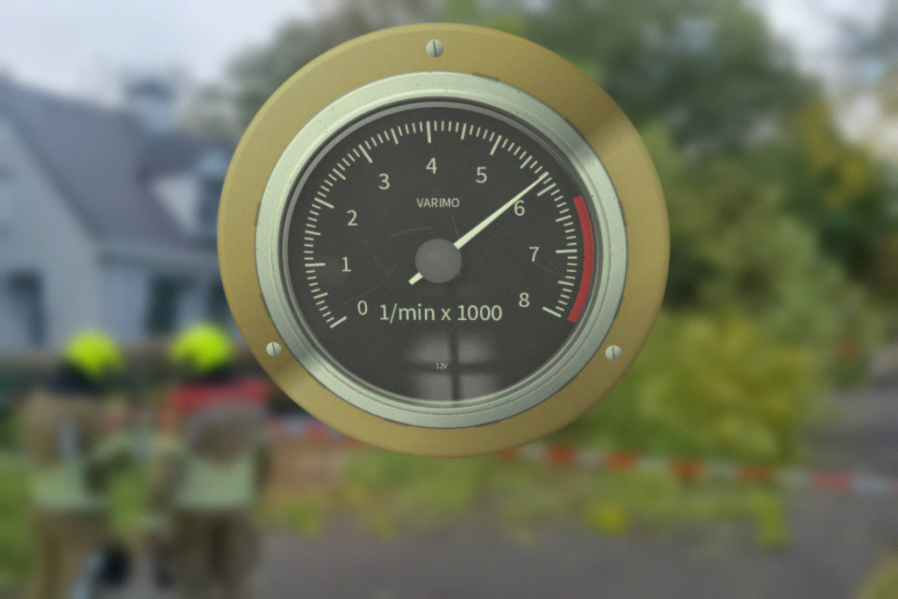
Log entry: rpm 5800
